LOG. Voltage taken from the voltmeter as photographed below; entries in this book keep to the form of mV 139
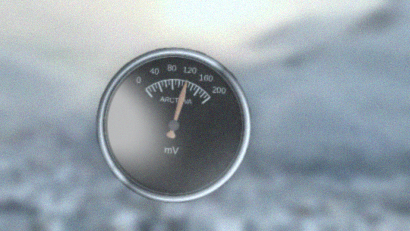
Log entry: mV 120
